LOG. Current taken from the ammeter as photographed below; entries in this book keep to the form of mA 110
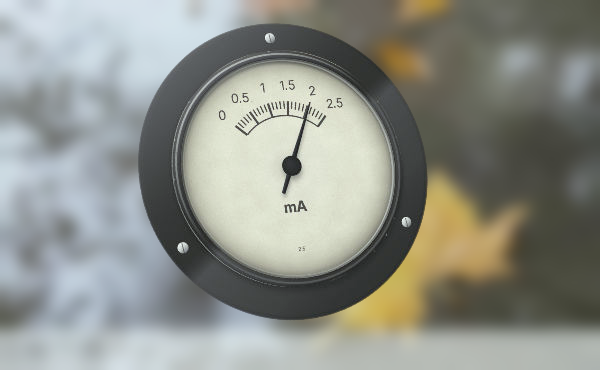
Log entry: mA 2
